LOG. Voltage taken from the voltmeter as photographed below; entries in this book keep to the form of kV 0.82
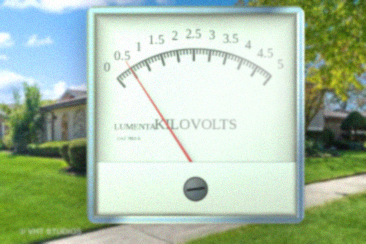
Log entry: kV 0.5
